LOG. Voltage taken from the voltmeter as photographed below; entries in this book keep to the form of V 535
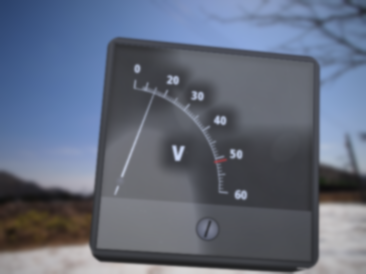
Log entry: V 15
